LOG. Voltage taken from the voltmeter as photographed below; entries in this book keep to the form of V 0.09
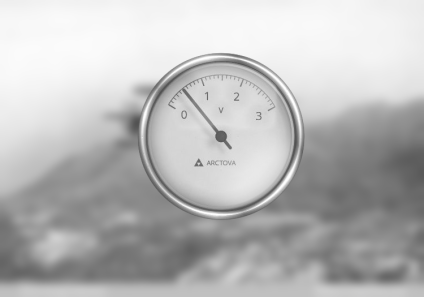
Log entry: V 0.5
